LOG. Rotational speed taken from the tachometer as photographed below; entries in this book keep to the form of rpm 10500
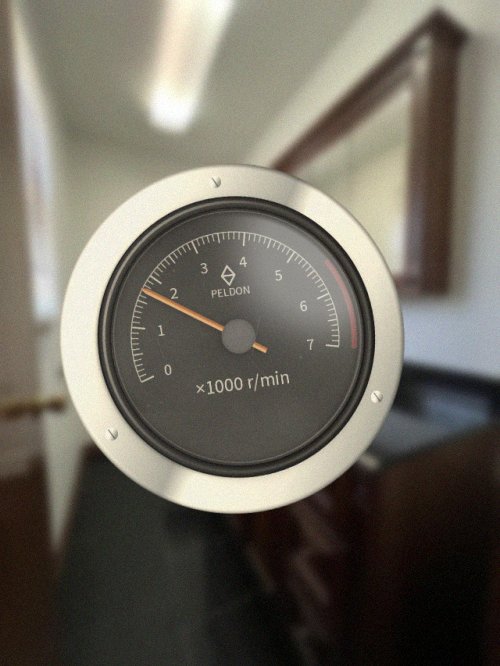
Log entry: rpm 1700
